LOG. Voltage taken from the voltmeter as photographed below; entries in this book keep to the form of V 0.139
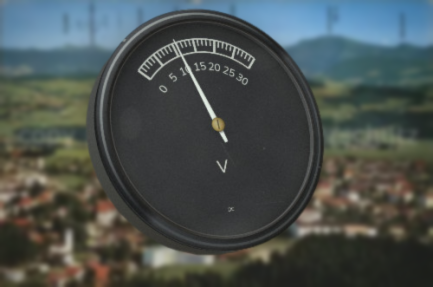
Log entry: V 10
